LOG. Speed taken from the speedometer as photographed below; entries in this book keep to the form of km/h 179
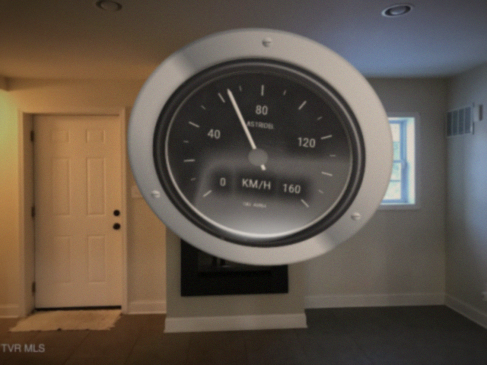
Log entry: km/h 65
